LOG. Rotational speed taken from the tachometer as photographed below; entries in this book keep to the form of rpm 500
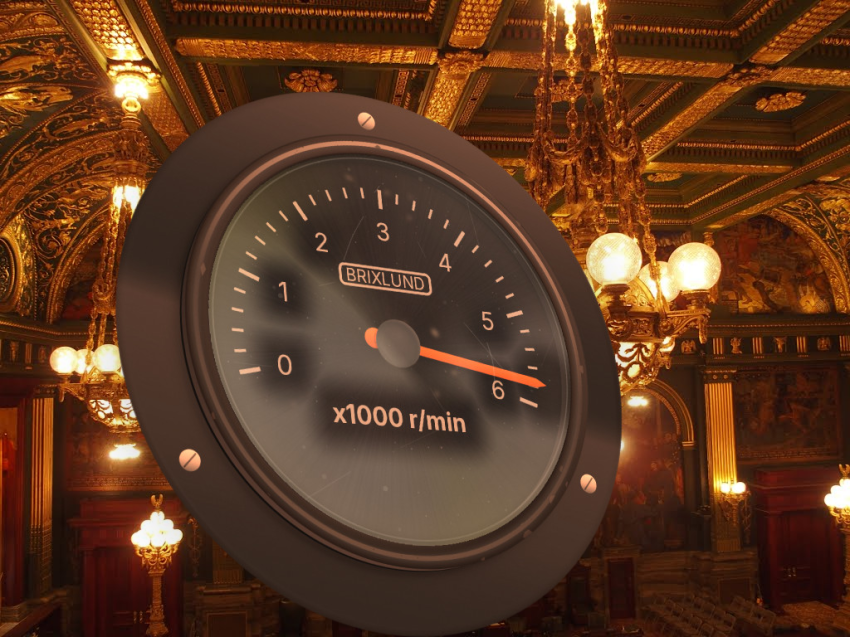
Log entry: rpm 5800
